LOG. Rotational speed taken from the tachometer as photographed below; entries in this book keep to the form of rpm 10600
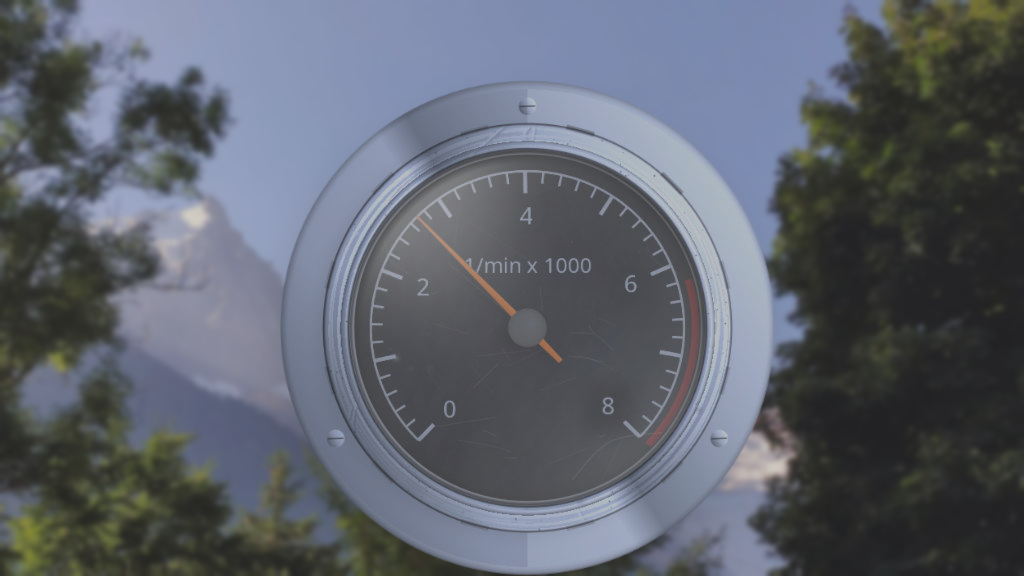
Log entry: rpm 2700
